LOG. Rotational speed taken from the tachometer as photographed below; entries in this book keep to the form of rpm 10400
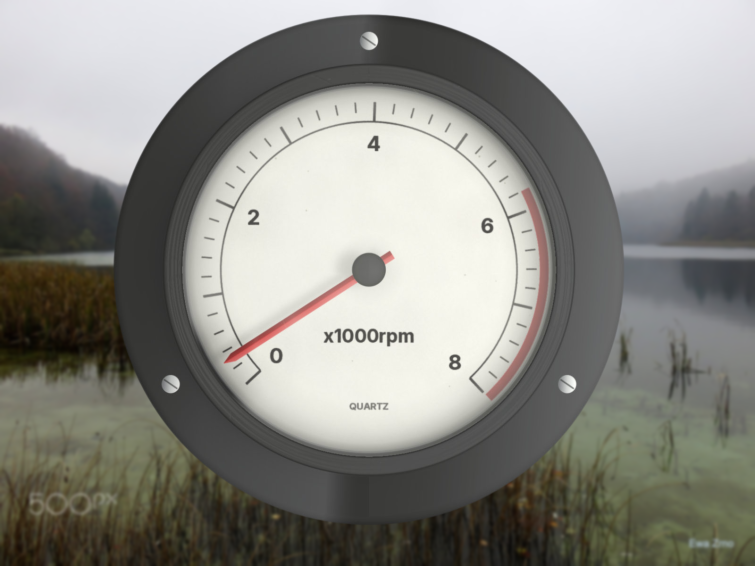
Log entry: rpm 300
